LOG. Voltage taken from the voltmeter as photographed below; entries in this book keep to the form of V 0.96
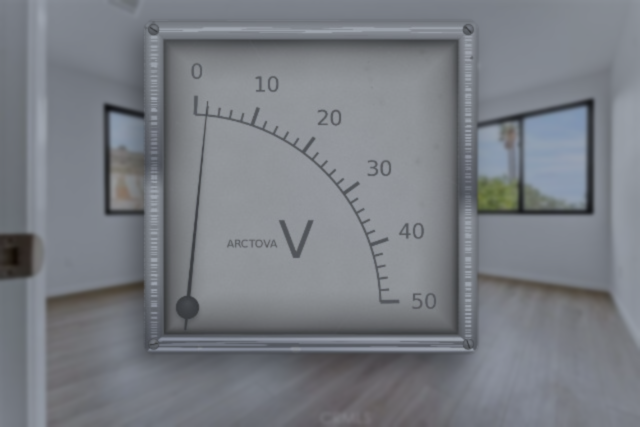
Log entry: V 2
